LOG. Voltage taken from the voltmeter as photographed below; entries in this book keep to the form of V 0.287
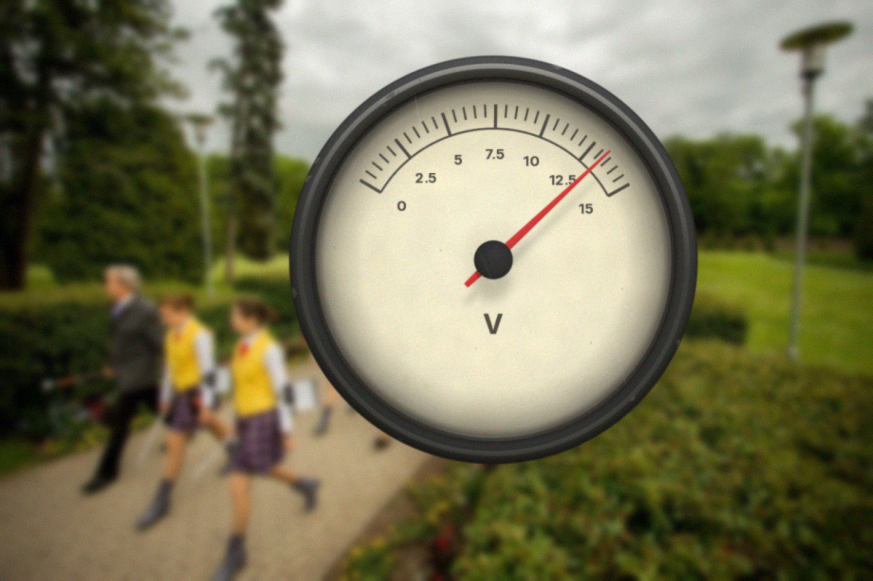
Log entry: V 13.25
